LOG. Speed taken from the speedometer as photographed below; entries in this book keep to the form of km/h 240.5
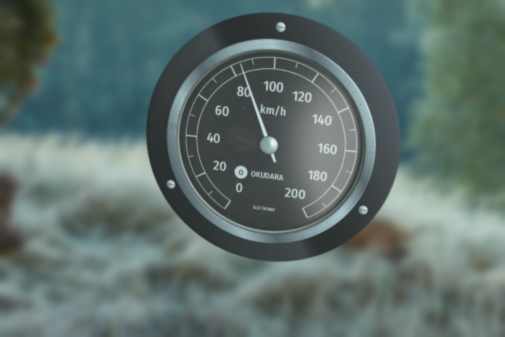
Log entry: km/h 85
